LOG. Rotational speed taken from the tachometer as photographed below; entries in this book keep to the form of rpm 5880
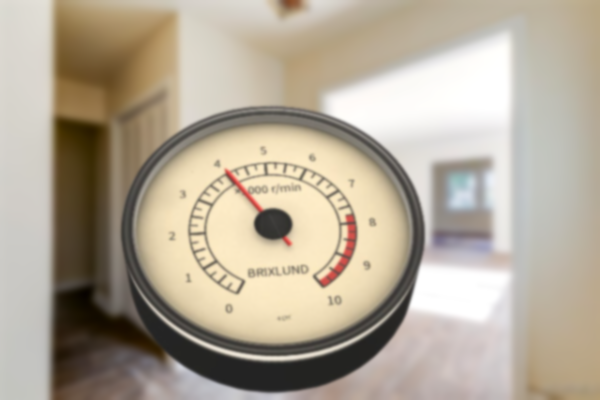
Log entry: rpm 4000
